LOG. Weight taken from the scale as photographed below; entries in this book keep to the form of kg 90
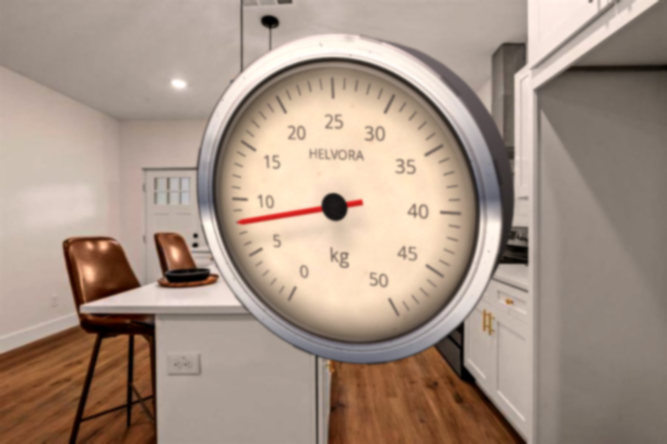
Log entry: kg 8
